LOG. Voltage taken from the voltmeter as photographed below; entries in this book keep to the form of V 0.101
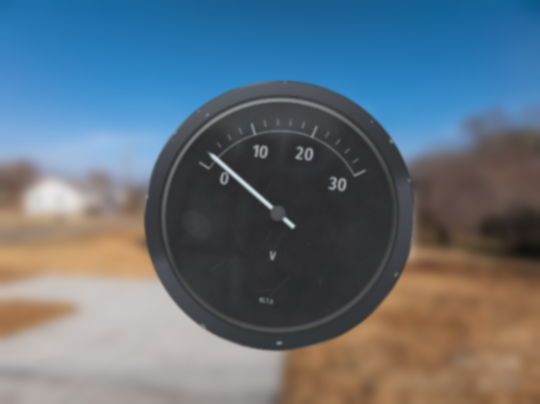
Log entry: V 2
